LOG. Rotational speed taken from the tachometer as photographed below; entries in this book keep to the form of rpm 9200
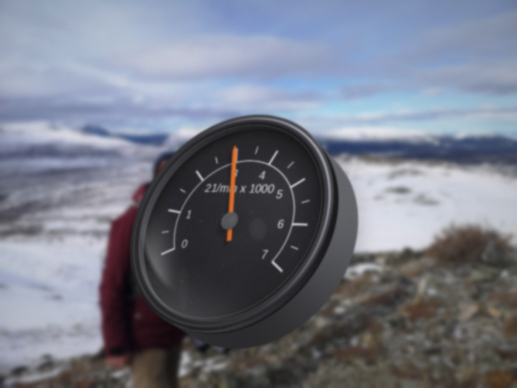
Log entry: rpm 3000
